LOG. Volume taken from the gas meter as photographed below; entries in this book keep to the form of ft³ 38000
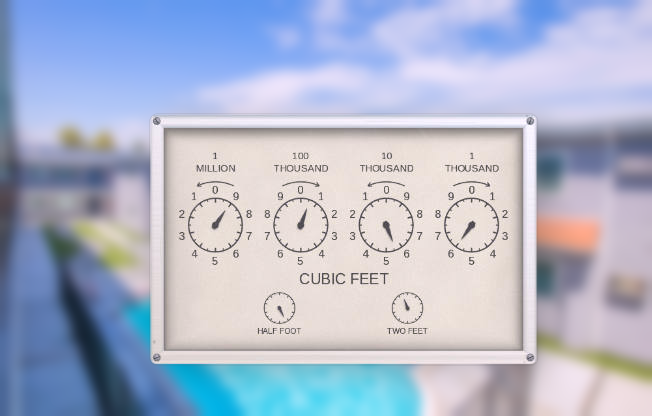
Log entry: ft³ 905600
